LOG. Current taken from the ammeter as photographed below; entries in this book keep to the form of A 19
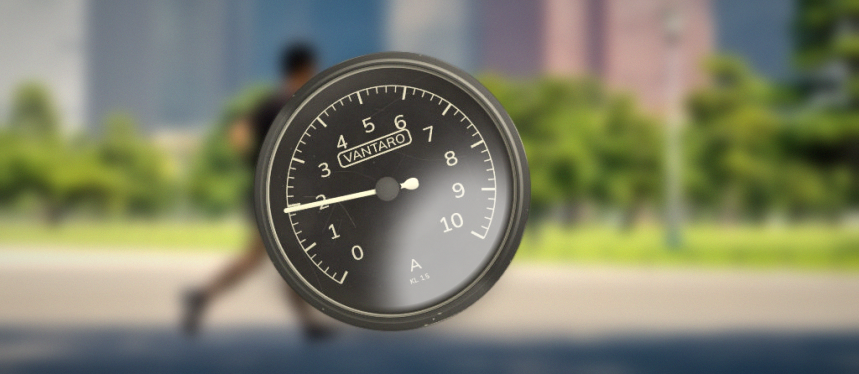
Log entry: A 1.9
